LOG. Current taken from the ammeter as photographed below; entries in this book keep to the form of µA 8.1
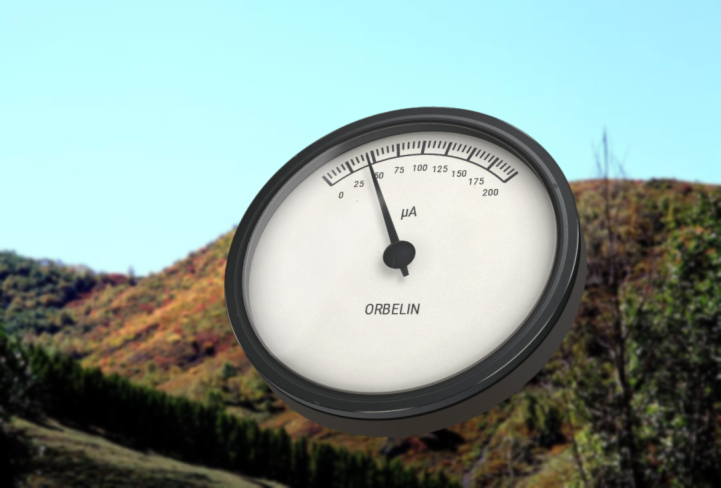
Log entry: µA 45
